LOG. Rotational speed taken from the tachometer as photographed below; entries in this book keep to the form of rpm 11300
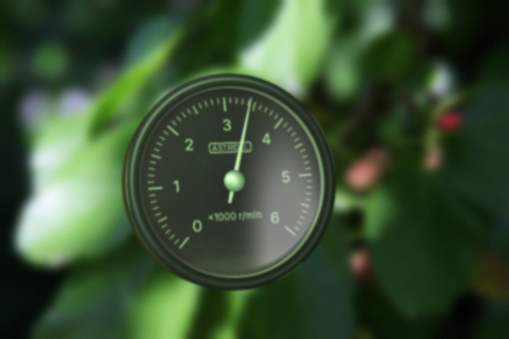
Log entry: rpm 3400
